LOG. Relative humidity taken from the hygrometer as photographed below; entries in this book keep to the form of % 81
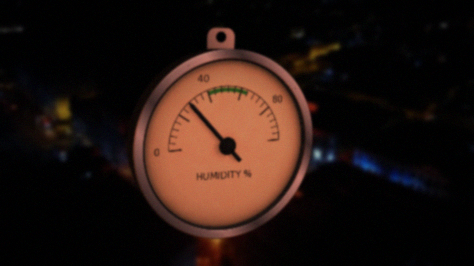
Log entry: % 28
